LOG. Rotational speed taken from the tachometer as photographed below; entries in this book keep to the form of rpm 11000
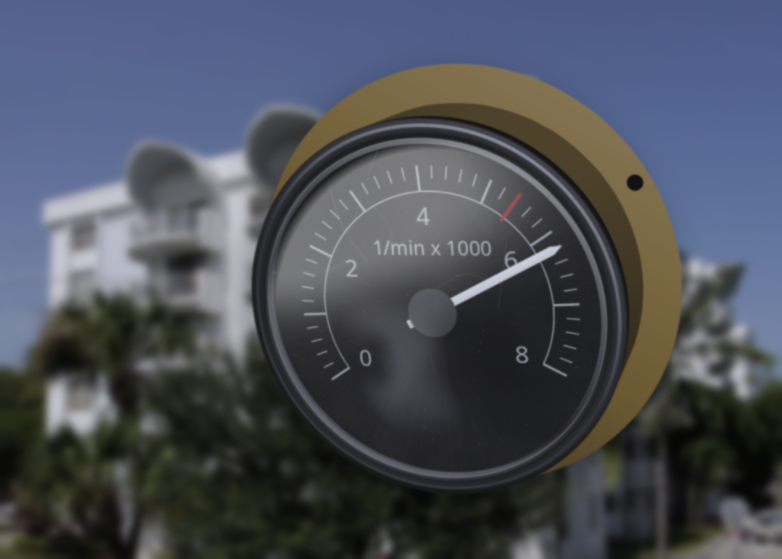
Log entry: rpm 6200
